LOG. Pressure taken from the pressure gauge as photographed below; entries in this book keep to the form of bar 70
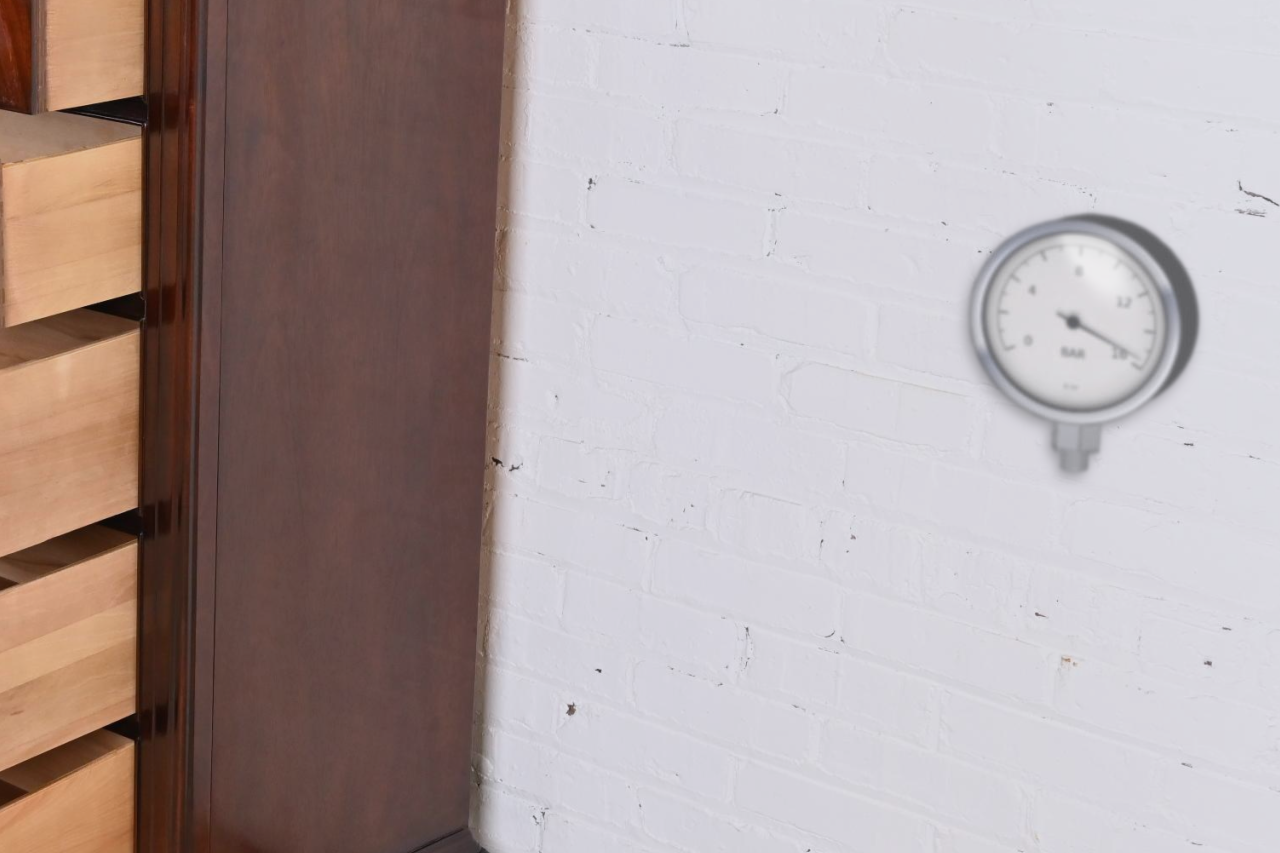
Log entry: bar 15.5
